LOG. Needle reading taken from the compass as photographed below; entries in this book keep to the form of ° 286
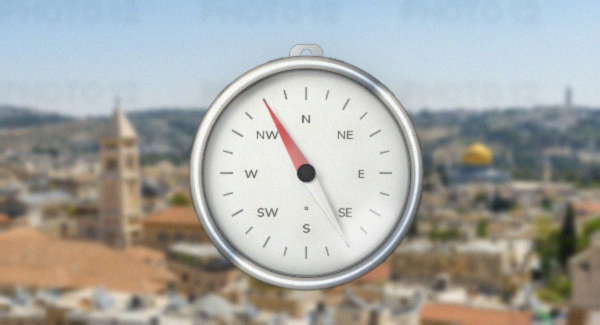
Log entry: ° 330
